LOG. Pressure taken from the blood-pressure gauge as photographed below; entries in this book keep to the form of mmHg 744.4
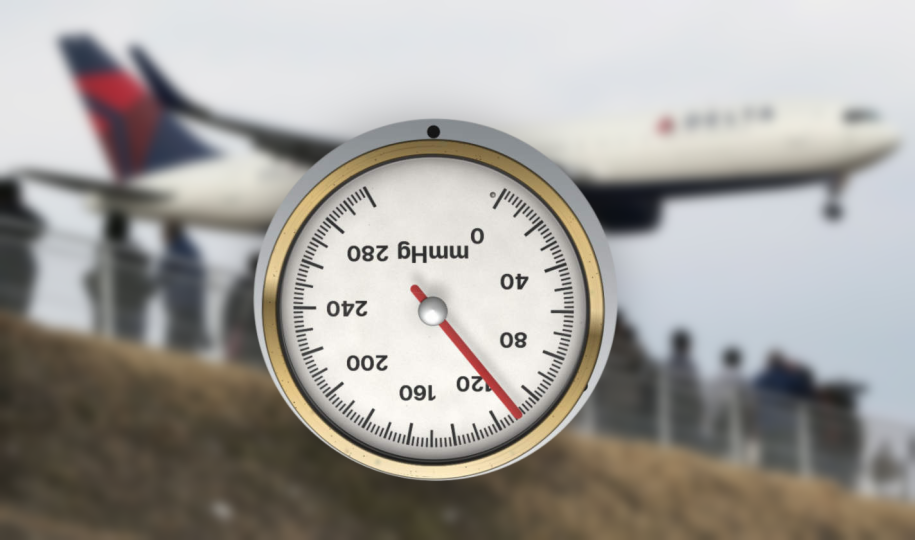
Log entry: mmHg 110
